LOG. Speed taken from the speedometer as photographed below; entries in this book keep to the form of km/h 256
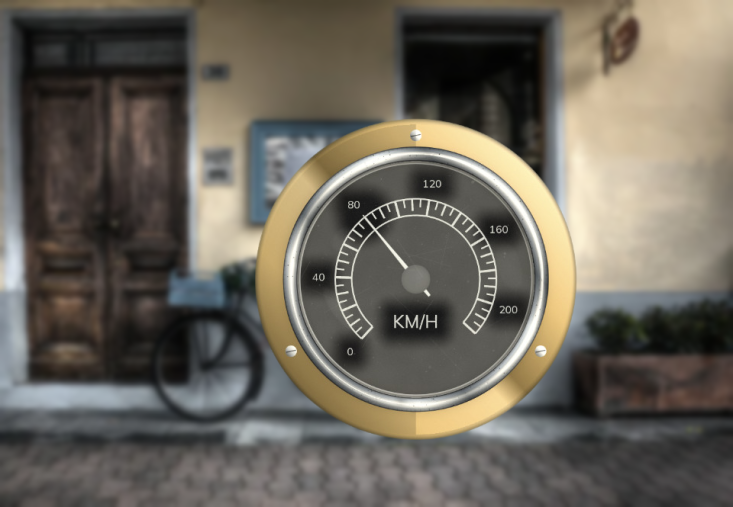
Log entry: km/h 80
